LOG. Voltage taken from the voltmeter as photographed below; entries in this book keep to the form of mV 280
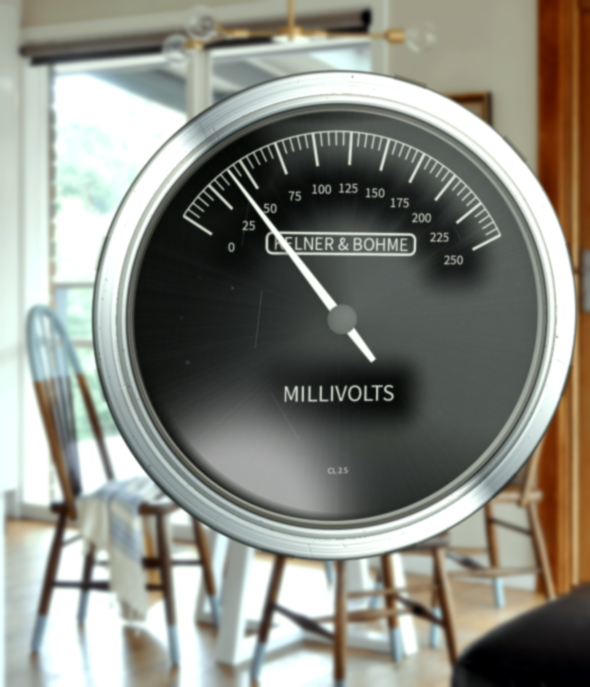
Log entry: mV 40
